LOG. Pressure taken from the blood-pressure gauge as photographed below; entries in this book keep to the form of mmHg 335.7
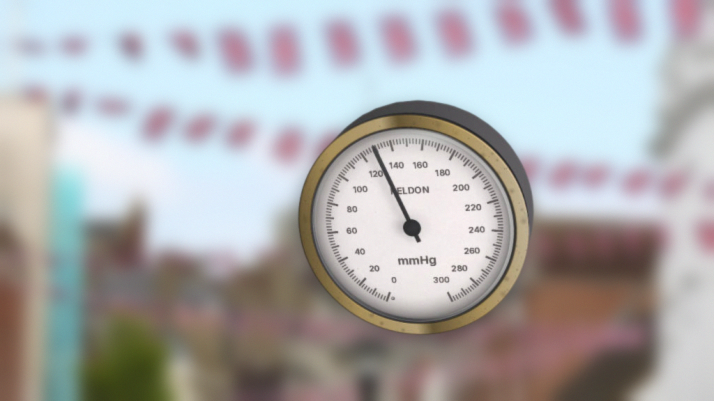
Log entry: mmHg 130
